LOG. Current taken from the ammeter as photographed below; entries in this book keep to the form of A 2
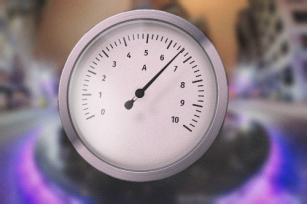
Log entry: A 6.6
